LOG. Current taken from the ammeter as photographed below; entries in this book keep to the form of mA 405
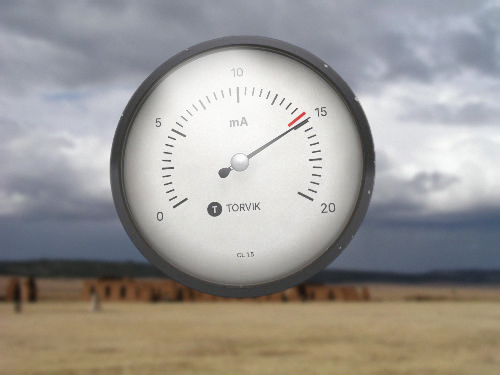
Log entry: mA 15
